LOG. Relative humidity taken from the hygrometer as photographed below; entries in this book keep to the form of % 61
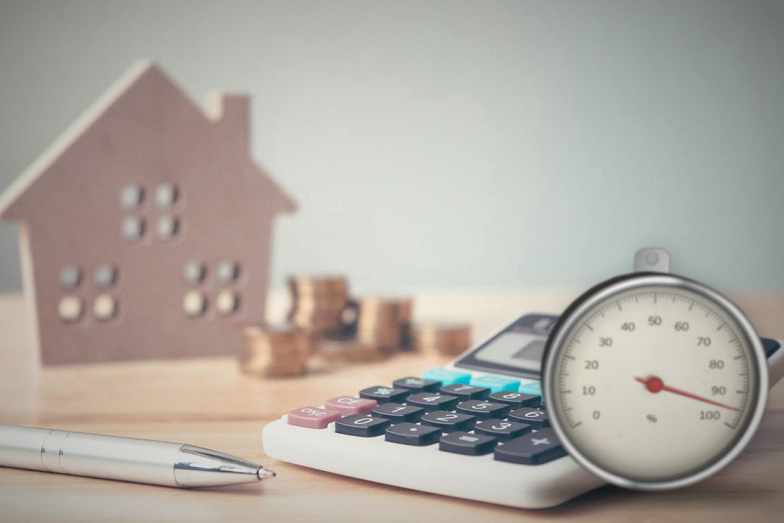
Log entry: % 95
